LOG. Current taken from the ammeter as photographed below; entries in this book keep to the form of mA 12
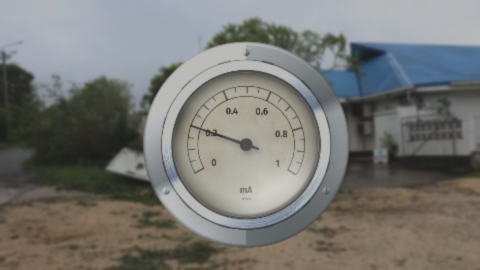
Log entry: mA 0.2
